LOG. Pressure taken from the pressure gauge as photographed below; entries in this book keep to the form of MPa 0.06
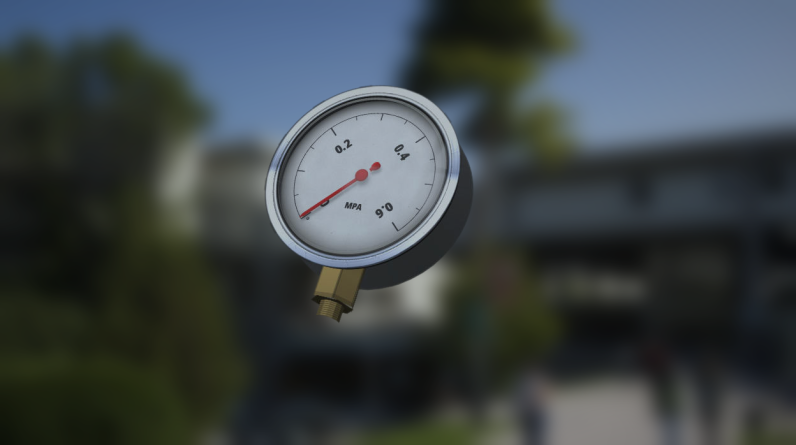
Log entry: MPa 0
